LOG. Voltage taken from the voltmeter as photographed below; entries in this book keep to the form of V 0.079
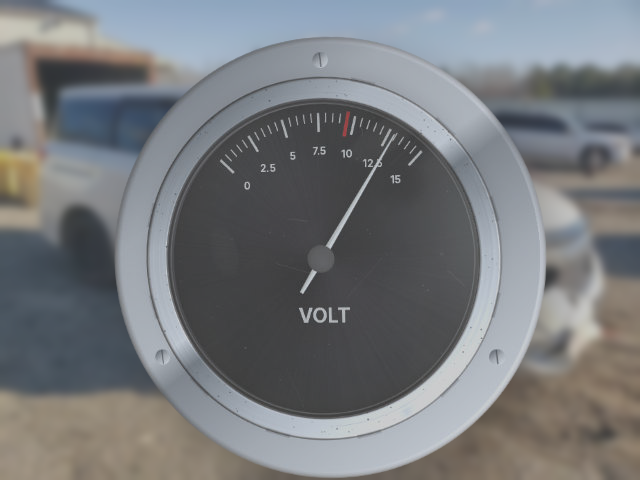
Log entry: V 13
